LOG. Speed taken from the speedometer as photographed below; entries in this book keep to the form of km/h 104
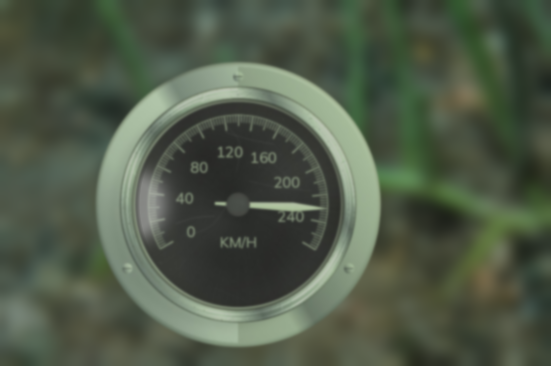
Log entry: km/h 230
